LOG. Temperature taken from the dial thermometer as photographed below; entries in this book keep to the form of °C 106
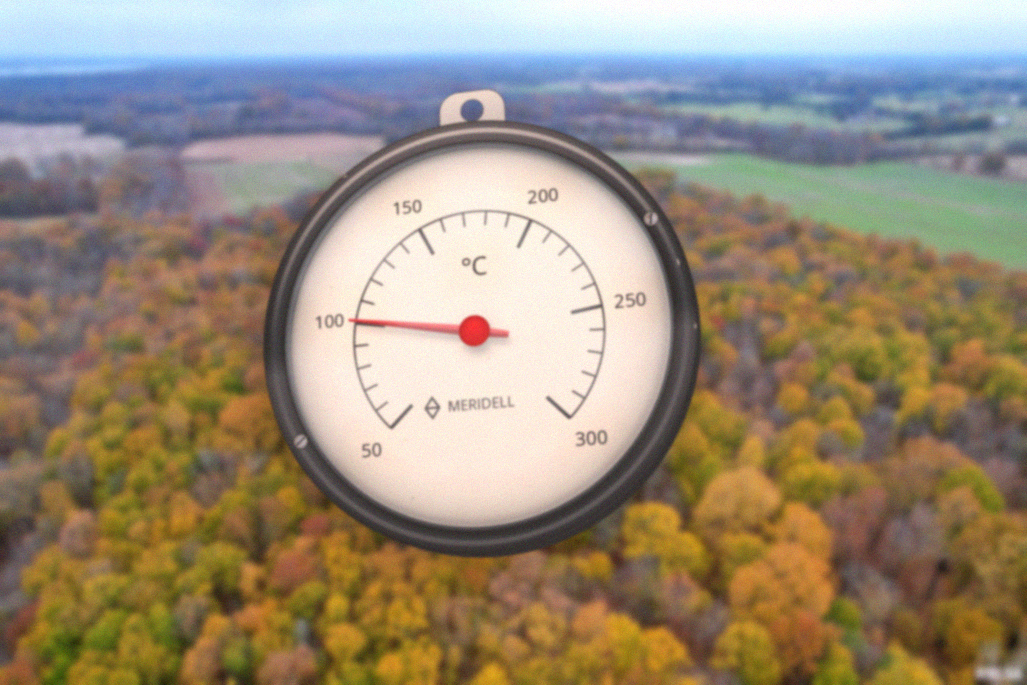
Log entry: °C 100
